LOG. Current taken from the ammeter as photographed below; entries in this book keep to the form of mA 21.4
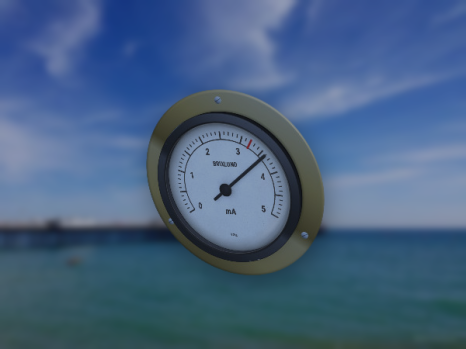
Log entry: mA 3.6
